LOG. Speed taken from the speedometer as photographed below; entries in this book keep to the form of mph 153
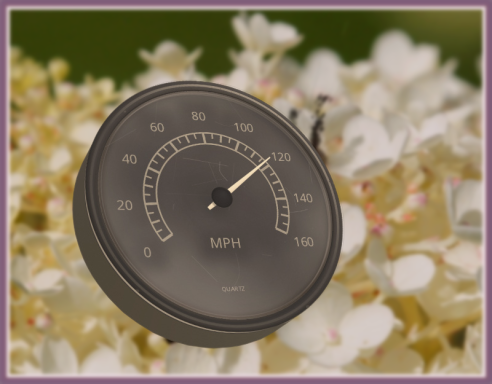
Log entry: mph 117.5
